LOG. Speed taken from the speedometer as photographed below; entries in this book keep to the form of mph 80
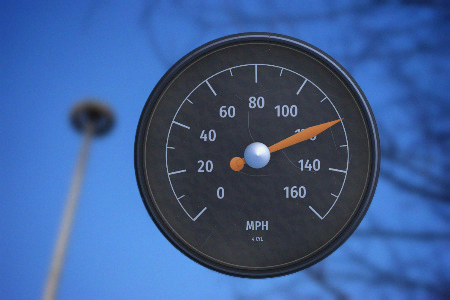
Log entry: mph 120
